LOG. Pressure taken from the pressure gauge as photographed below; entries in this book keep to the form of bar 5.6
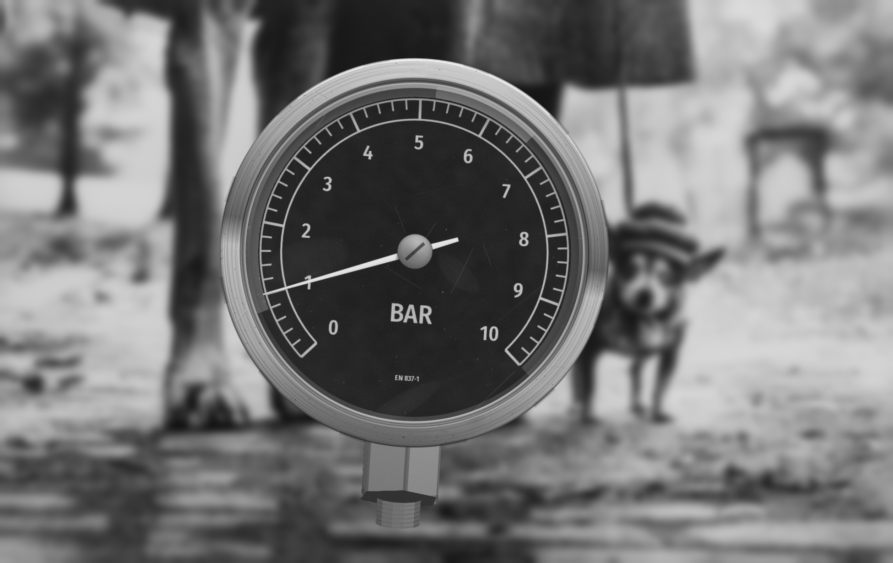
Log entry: bar 1
